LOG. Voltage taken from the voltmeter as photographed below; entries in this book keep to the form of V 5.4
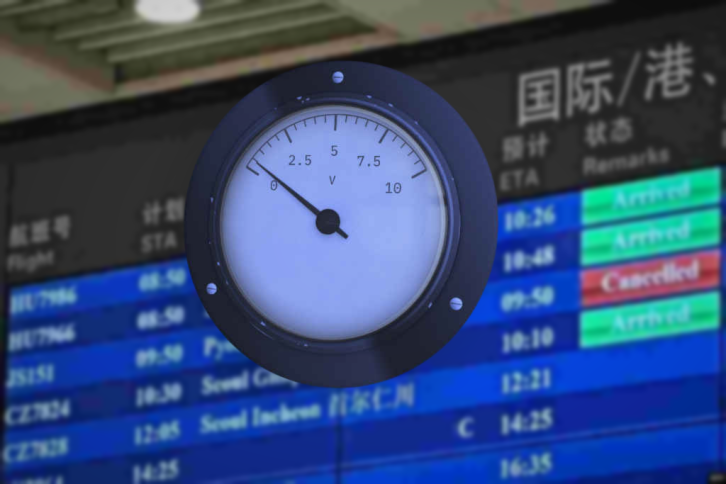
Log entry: V 0.5
